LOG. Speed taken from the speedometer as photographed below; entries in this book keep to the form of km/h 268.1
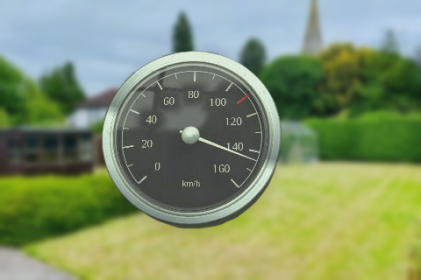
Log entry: km/h 145
